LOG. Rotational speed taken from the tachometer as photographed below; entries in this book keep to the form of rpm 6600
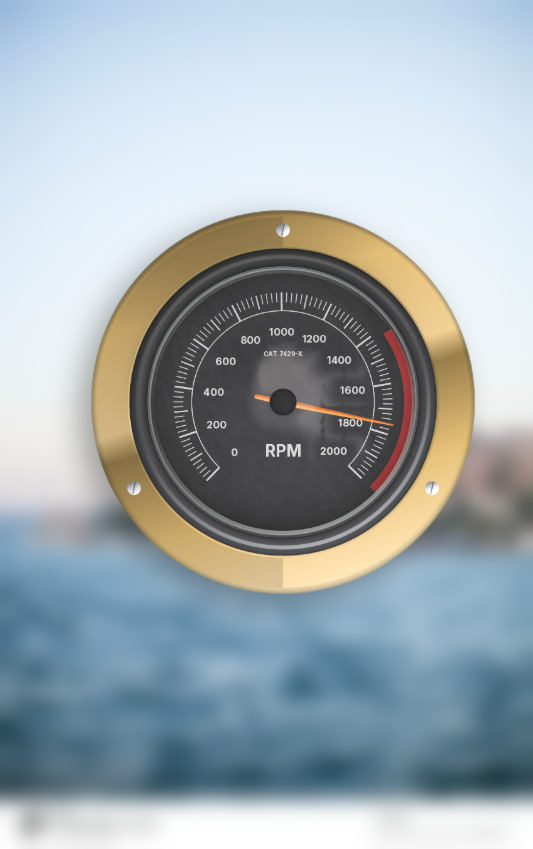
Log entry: rpm 1760
